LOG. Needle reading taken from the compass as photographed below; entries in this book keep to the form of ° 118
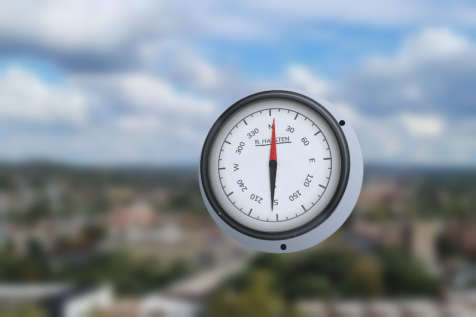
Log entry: ° 5
